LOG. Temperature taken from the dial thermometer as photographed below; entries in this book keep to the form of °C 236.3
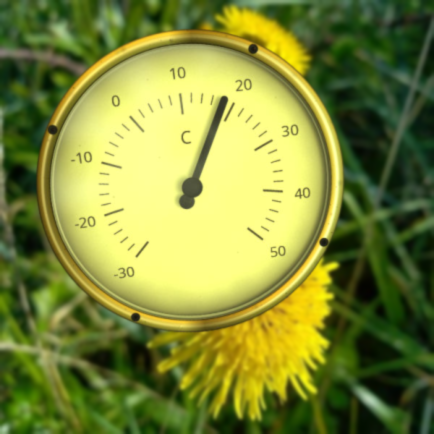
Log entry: °C 18
